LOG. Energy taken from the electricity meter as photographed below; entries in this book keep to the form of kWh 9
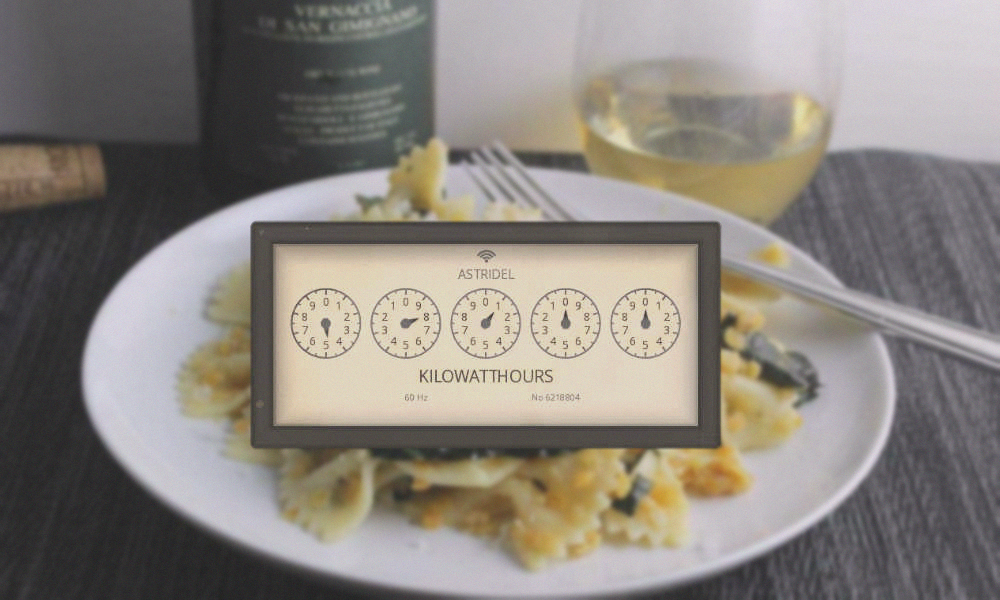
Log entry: kWh 48100
